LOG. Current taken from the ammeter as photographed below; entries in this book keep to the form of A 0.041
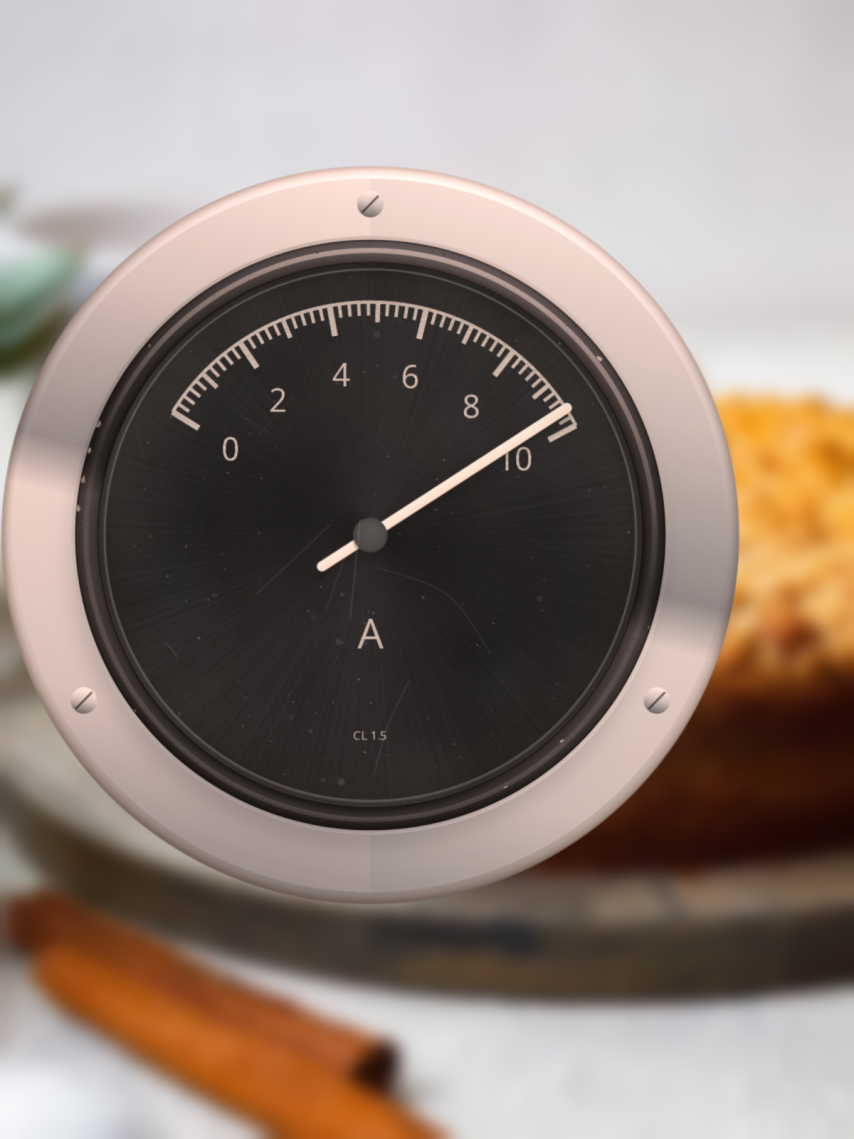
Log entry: A 9.6
